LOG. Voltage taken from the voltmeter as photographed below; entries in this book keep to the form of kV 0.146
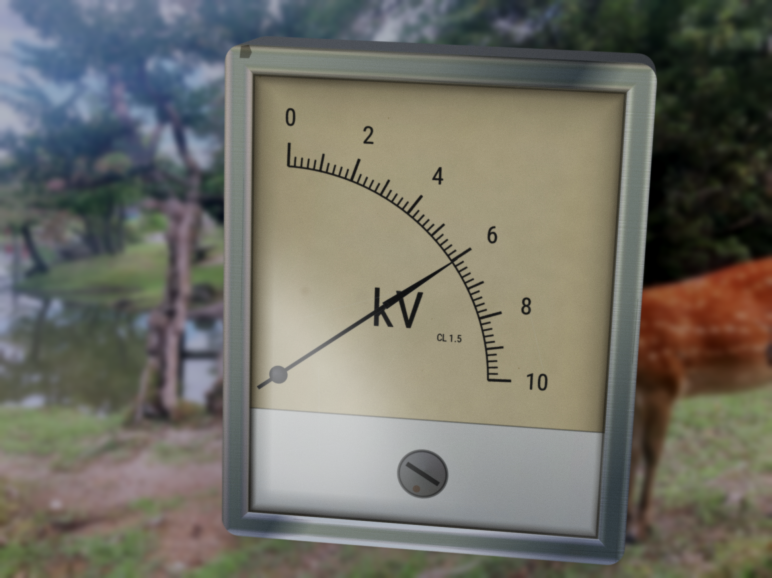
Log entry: kV 6
